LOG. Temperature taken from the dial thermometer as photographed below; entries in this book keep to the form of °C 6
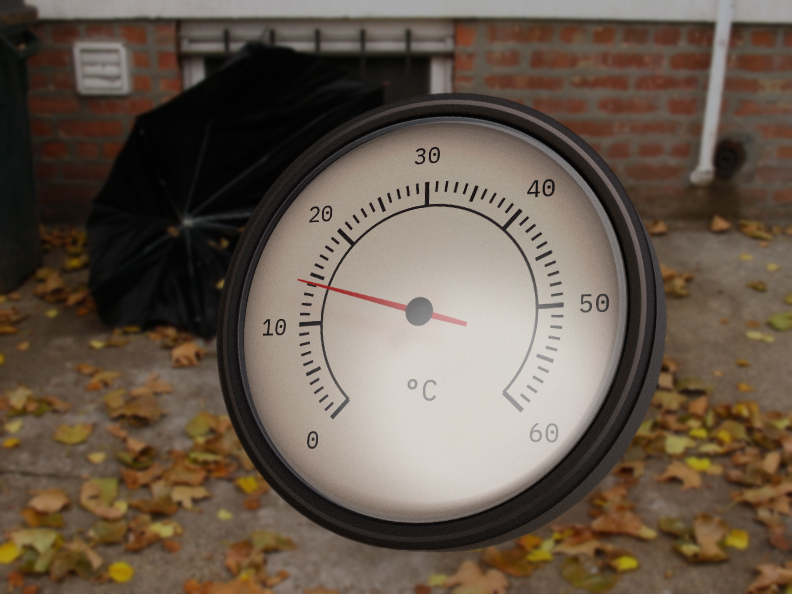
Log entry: °C 14
